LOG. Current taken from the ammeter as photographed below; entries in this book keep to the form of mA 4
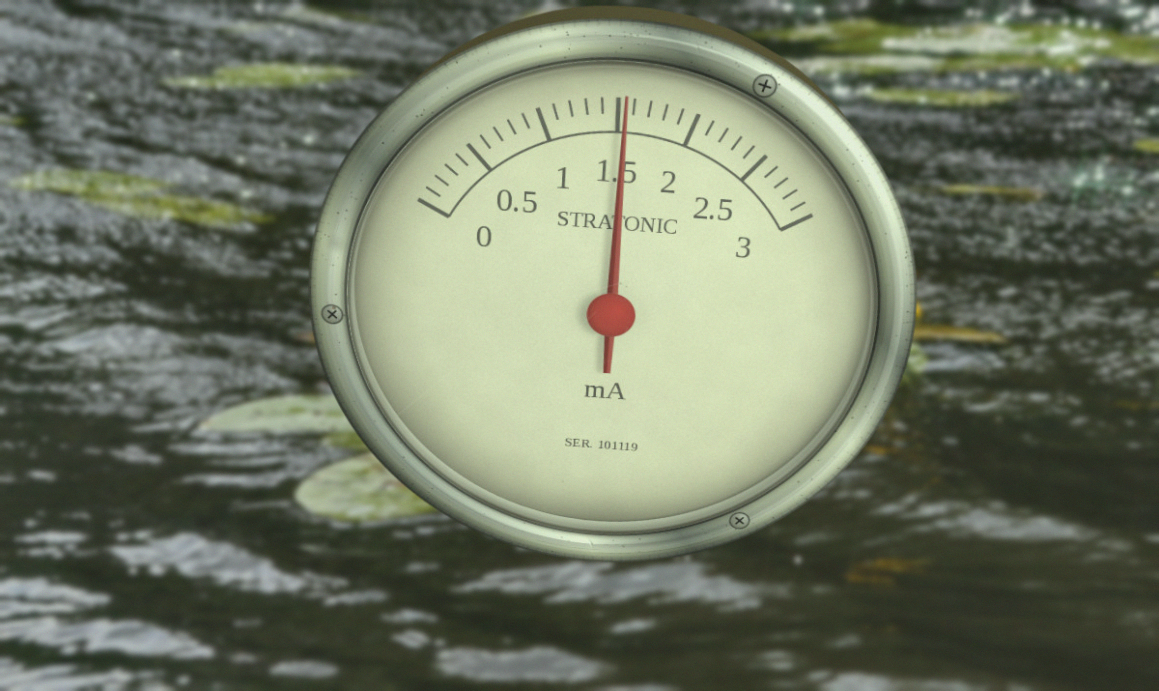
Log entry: mA 1.55
